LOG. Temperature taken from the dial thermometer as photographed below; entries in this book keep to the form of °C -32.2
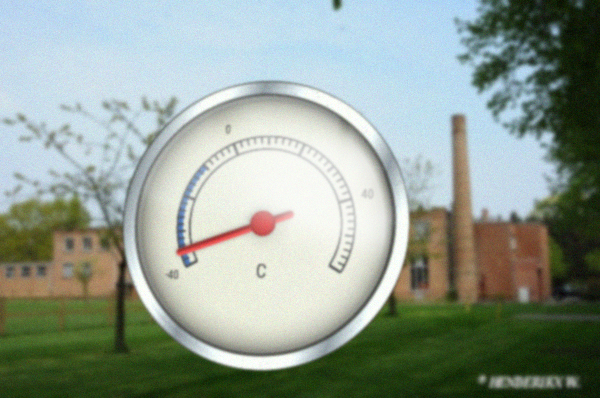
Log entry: °C -36
